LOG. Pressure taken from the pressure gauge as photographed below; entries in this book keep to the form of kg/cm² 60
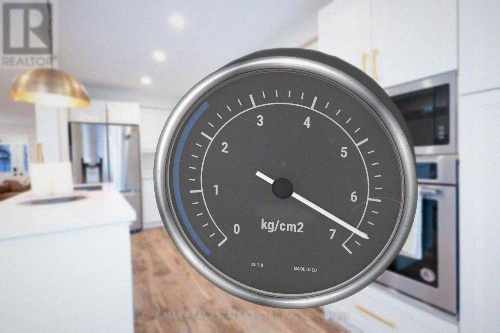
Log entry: kg/cm² 6.6
